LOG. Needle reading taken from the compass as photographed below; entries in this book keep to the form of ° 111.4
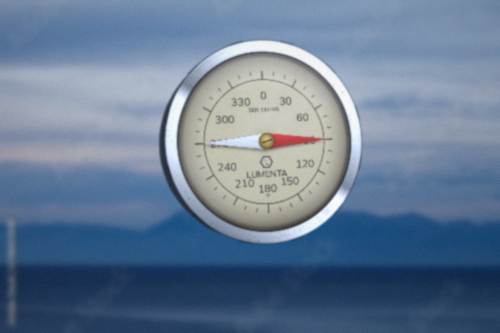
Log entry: ° 90
